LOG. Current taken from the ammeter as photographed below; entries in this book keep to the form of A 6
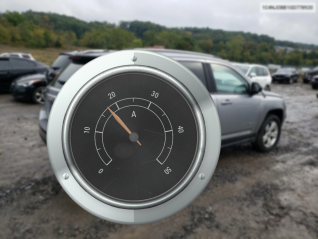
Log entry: A 17.5
